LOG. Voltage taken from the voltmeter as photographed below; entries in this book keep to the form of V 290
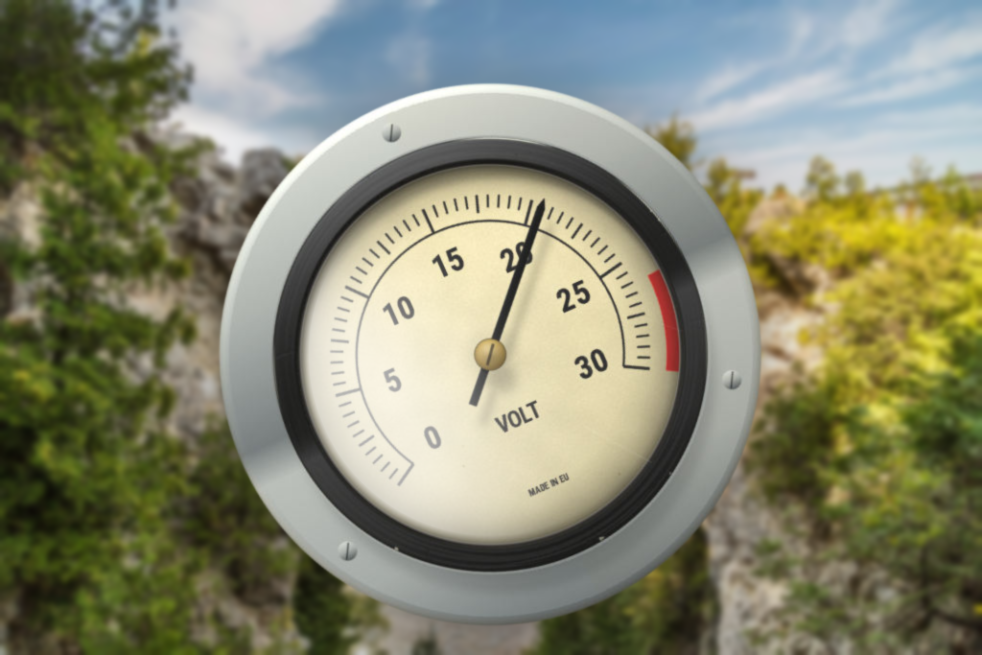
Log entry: V 20.5
